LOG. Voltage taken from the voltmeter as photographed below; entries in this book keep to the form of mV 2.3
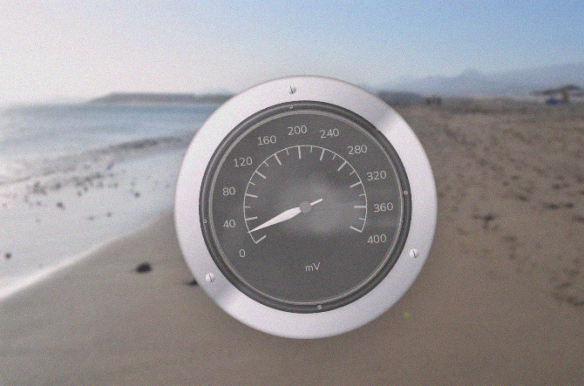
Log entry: mV 20
